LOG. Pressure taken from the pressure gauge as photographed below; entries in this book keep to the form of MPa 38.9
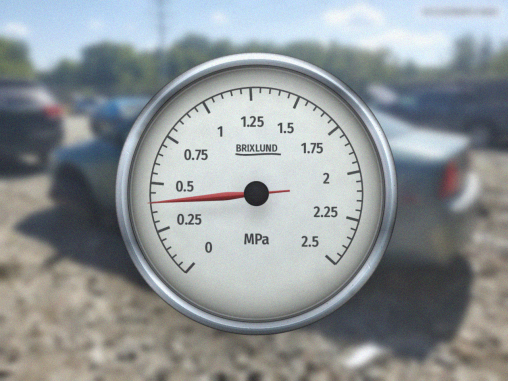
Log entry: MPa 0.4
